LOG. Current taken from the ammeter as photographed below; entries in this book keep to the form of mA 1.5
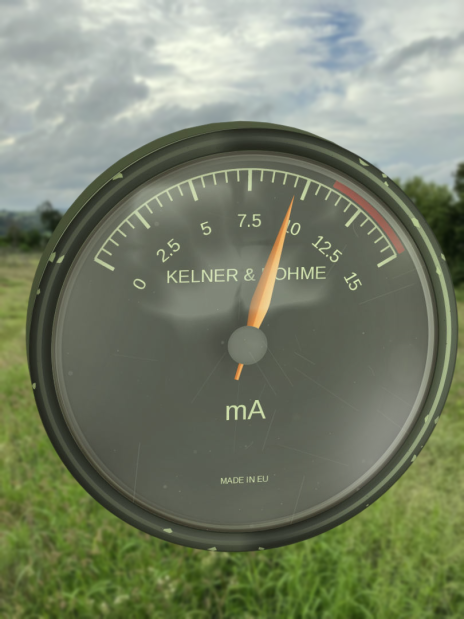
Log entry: mA 9.5
